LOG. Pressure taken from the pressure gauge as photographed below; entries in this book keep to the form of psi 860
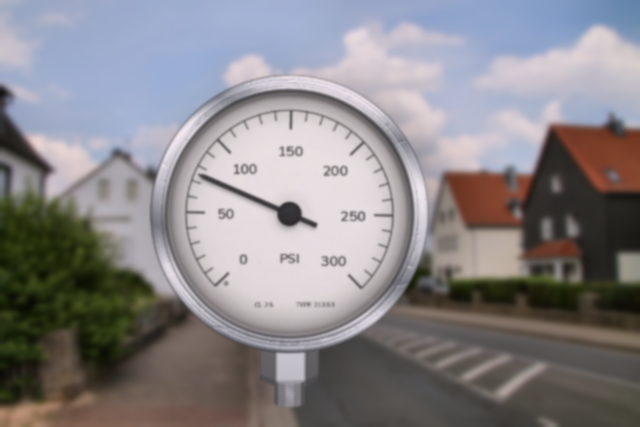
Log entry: psi 75
